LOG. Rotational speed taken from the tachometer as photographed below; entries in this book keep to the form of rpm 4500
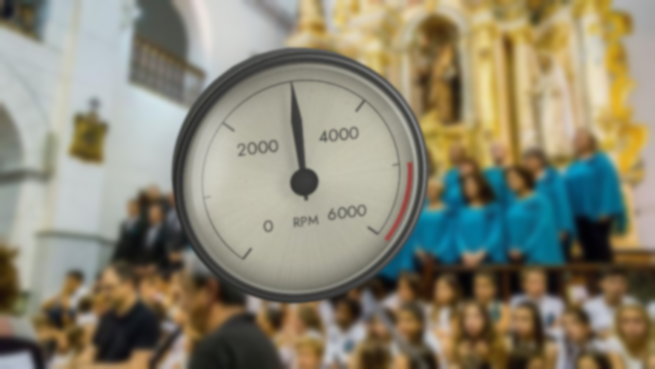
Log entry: rpm 3000
